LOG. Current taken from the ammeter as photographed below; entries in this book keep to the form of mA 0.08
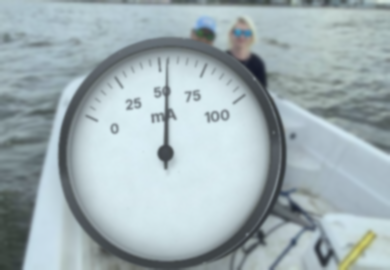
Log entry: mA 55
